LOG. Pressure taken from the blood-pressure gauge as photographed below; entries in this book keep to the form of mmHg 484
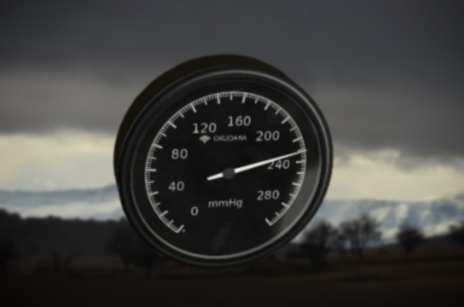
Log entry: mmHg 230
